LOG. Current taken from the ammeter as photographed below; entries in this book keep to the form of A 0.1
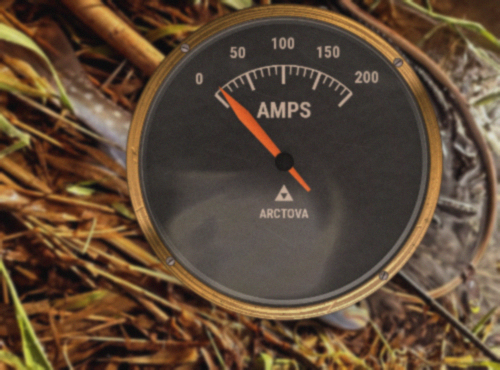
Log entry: A 10
